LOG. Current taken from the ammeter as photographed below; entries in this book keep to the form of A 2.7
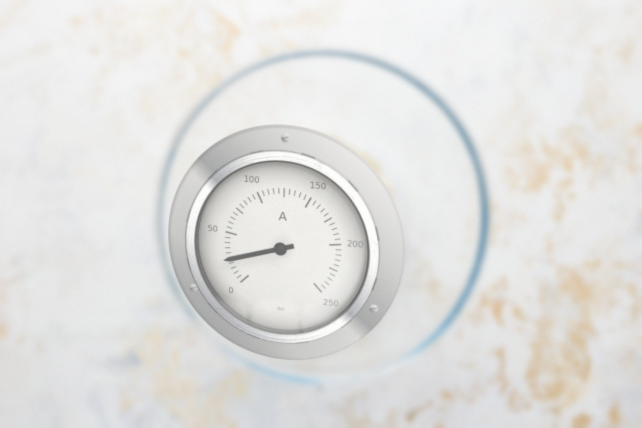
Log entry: A 25
